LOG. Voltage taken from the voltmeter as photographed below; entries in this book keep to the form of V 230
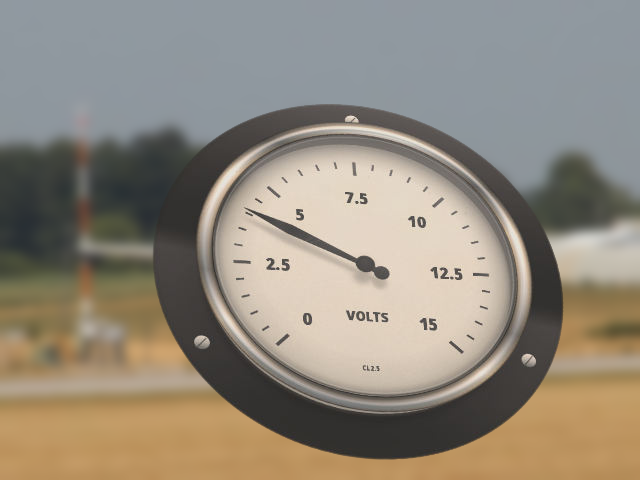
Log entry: V 4
